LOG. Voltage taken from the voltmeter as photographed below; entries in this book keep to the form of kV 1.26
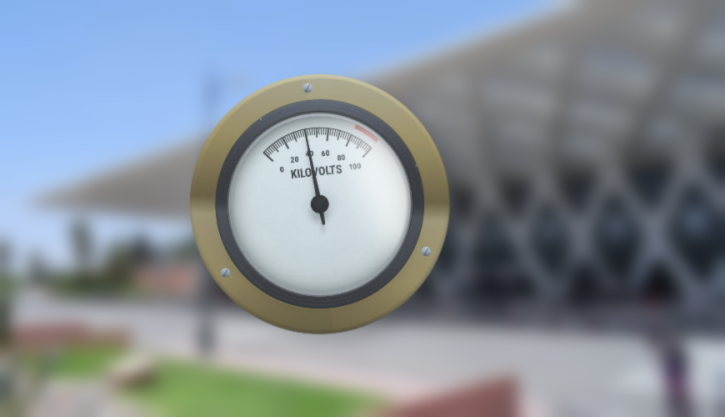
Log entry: kV 40
